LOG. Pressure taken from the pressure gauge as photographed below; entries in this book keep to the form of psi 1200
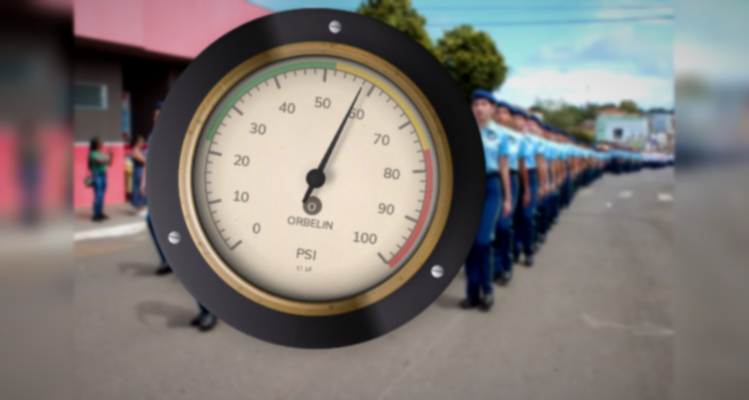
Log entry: psi 58
